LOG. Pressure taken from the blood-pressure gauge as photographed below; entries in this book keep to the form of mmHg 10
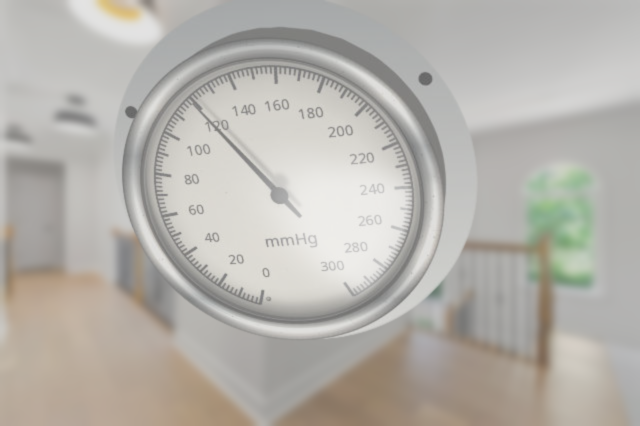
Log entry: mmHg 120
